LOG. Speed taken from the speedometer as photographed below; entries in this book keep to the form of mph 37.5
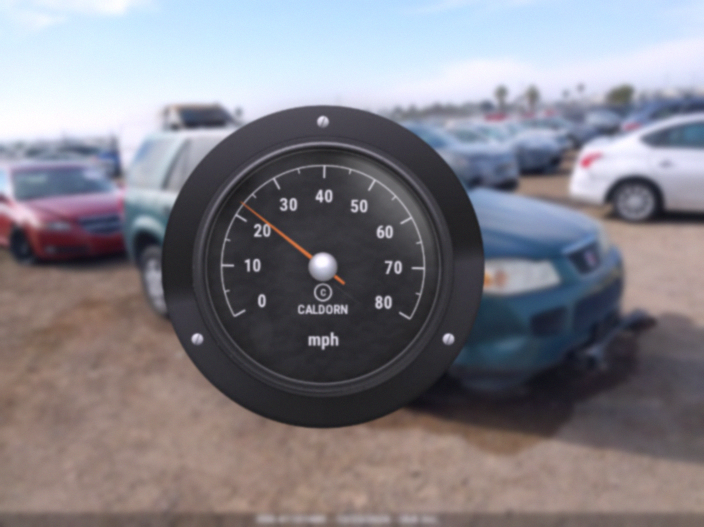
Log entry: mph 22.5
